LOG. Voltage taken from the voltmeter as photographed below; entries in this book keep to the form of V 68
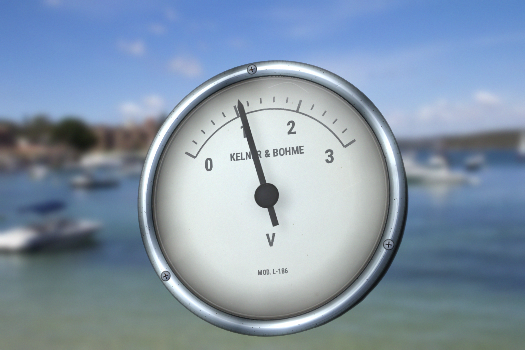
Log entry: V 1.1
